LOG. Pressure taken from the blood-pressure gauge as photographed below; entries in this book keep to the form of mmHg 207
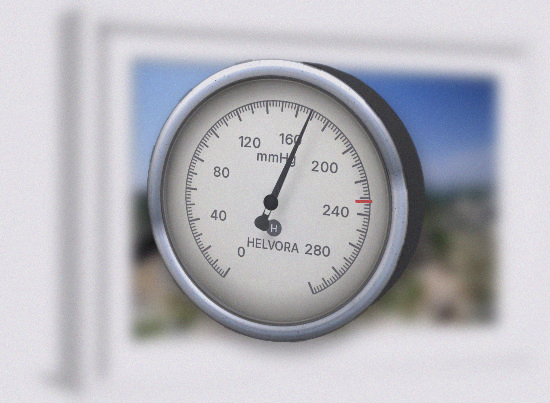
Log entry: mmHg 170
